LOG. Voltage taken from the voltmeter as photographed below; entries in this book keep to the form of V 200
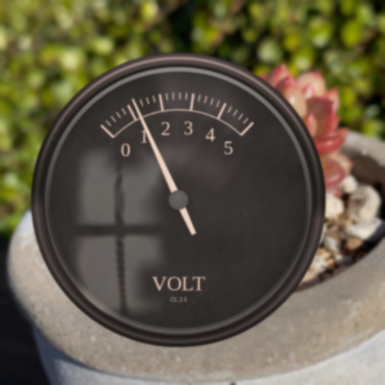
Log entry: V 1.2
